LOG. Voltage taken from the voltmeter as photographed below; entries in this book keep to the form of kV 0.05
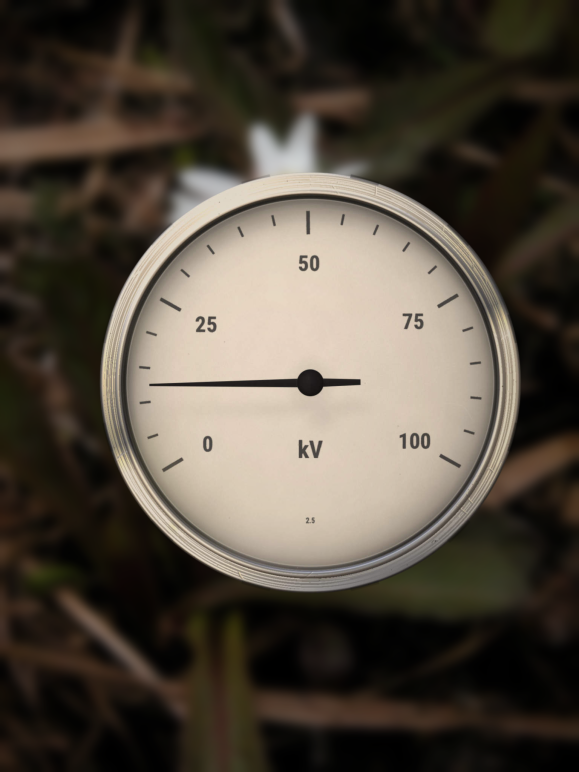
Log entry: kV 12.5
